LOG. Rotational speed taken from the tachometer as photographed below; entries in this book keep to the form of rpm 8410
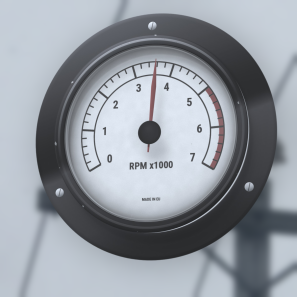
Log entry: rpm 3600
